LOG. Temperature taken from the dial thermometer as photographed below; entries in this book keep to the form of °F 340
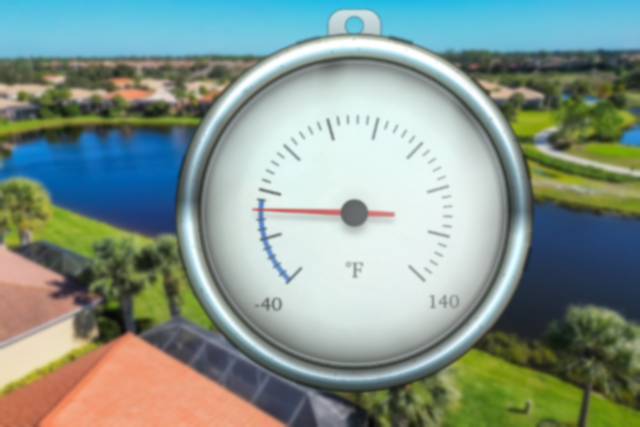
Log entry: °F -8
